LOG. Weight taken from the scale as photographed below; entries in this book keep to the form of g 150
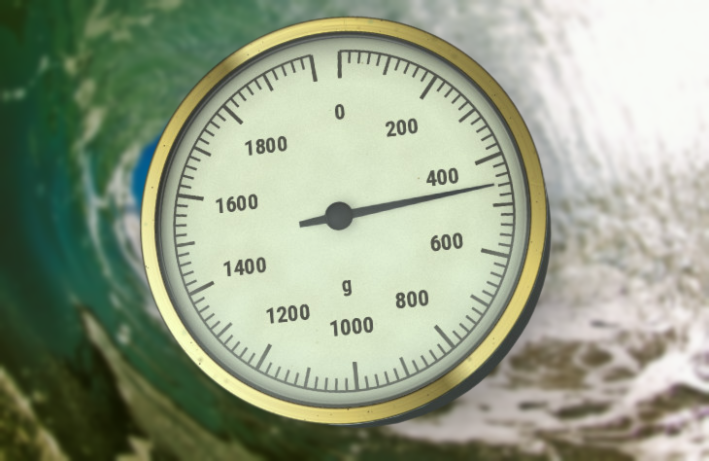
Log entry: g 460
